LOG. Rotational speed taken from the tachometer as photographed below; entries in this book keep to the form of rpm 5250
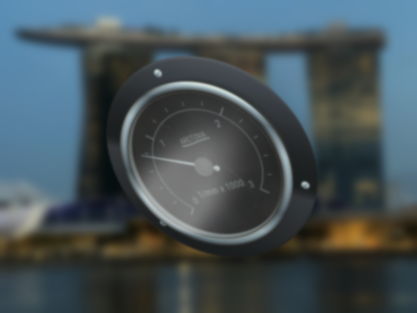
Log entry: rpm 800
